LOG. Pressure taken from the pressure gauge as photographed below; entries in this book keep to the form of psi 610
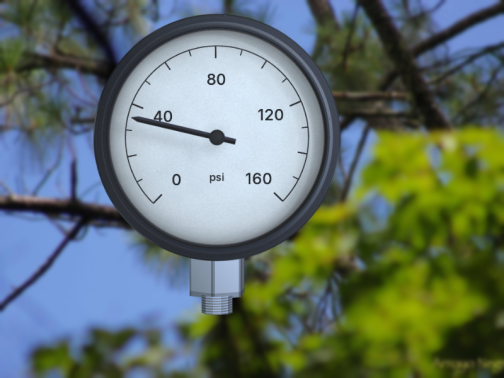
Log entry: psi 35
